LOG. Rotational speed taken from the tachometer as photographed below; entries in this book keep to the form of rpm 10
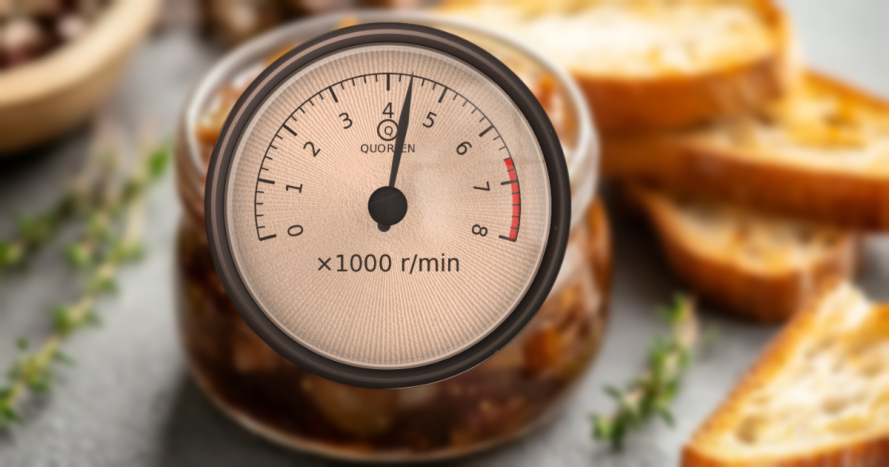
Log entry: rpm 4400
